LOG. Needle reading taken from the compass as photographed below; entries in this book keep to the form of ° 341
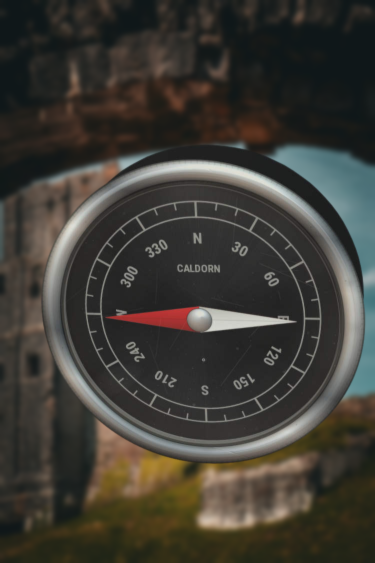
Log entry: ° 270
